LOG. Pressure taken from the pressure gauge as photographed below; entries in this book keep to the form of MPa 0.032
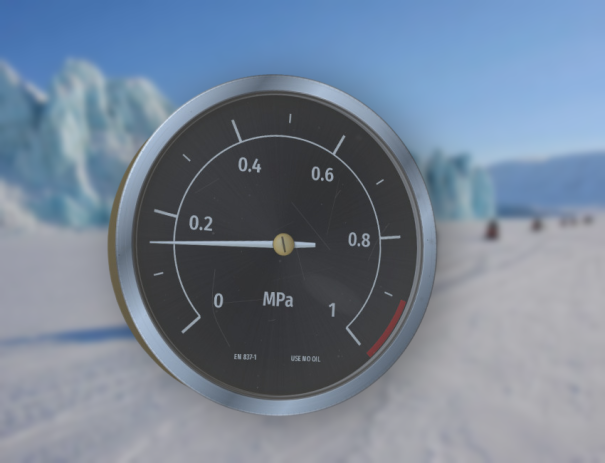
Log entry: MPa 0.15
